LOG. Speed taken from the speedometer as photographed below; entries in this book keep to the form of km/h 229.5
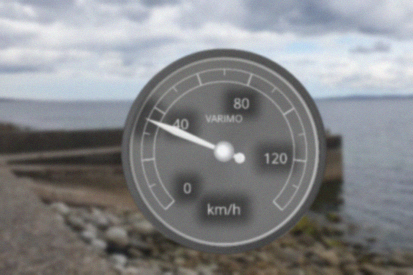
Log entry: km/h 35
